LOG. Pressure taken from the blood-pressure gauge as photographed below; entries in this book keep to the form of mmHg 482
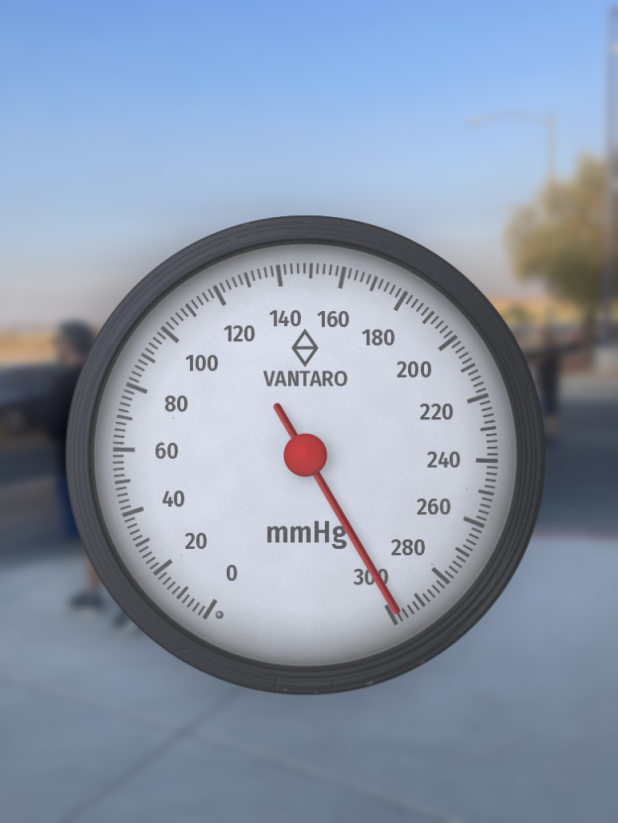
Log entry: mmHg 298
